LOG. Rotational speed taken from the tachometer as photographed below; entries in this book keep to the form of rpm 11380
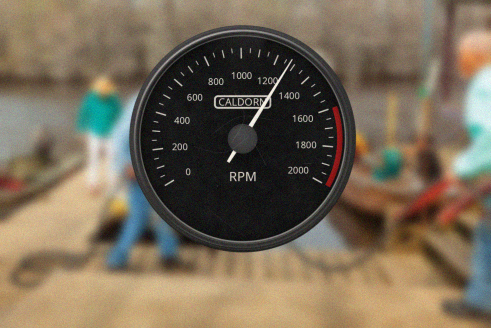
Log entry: rpm 1275
